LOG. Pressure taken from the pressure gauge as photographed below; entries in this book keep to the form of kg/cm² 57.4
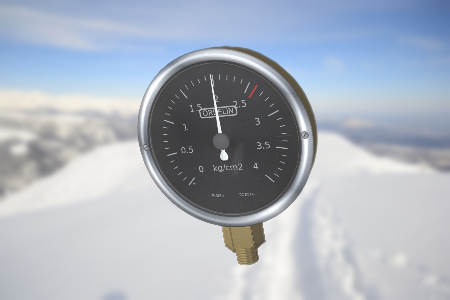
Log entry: kg/cm² 2
